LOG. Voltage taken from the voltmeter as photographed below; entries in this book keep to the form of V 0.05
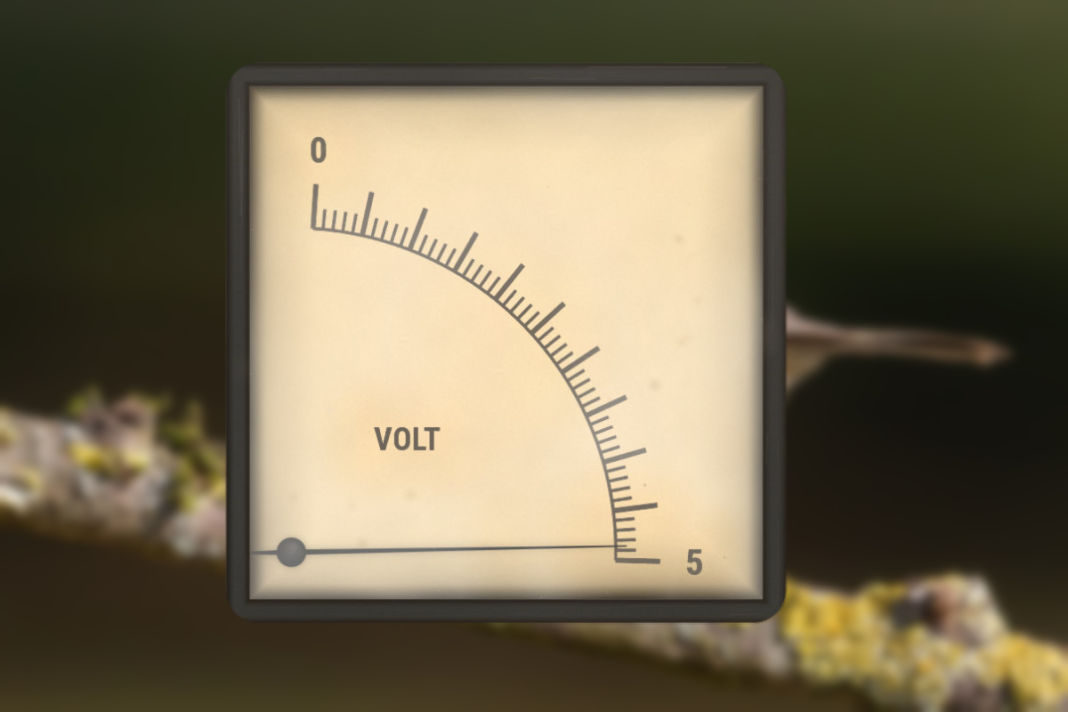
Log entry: V 4.85
